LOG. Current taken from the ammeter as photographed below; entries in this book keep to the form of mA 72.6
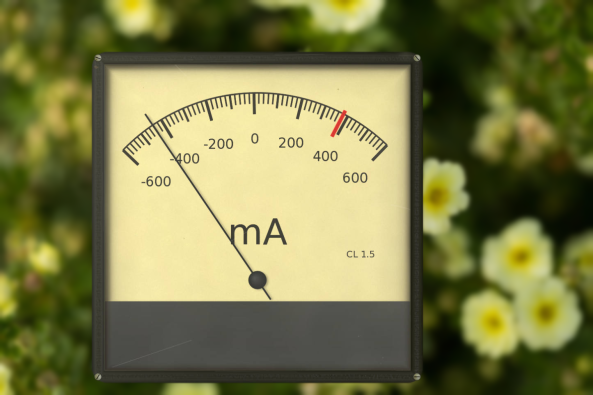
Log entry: mA -440
